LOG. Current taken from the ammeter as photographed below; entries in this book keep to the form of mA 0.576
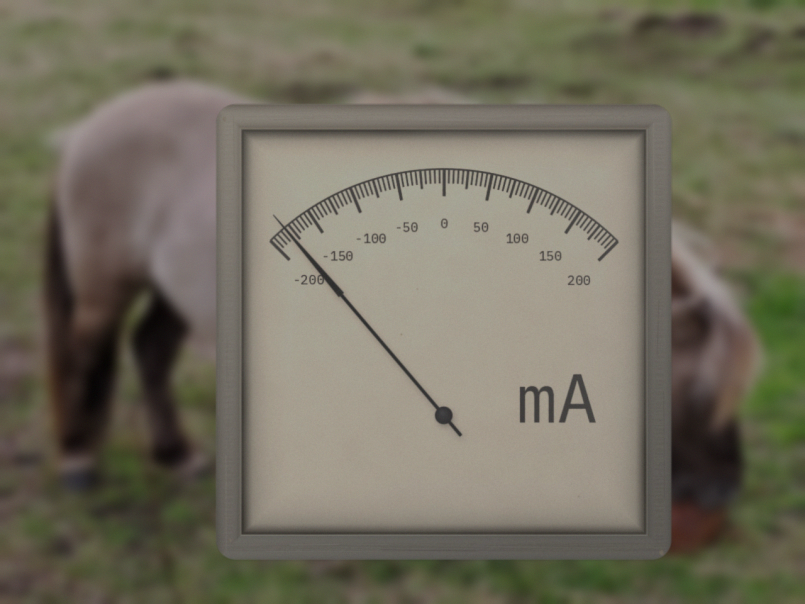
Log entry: mA -180
